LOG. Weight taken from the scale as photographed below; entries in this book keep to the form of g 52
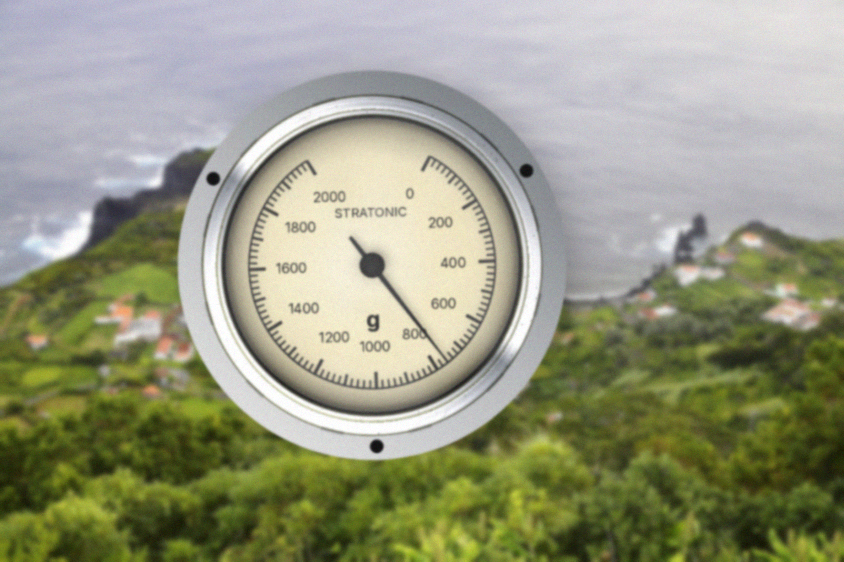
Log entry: g 760
